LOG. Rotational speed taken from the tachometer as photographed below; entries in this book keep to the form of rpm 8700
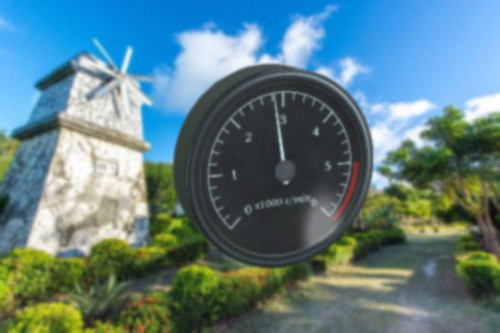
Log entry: rpm 2800
